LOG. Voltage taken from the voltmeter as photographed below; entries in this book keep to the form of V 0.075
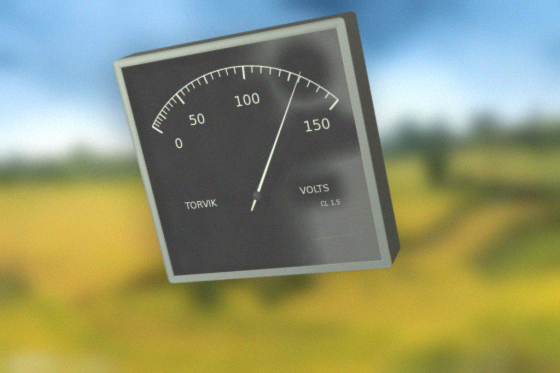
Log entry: V 130
